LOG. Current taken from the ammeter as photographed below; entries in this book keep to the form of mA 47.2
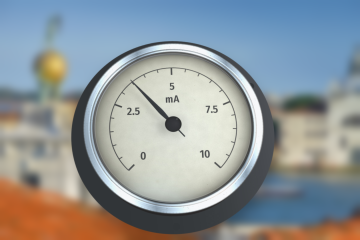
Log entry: mA 3.5
